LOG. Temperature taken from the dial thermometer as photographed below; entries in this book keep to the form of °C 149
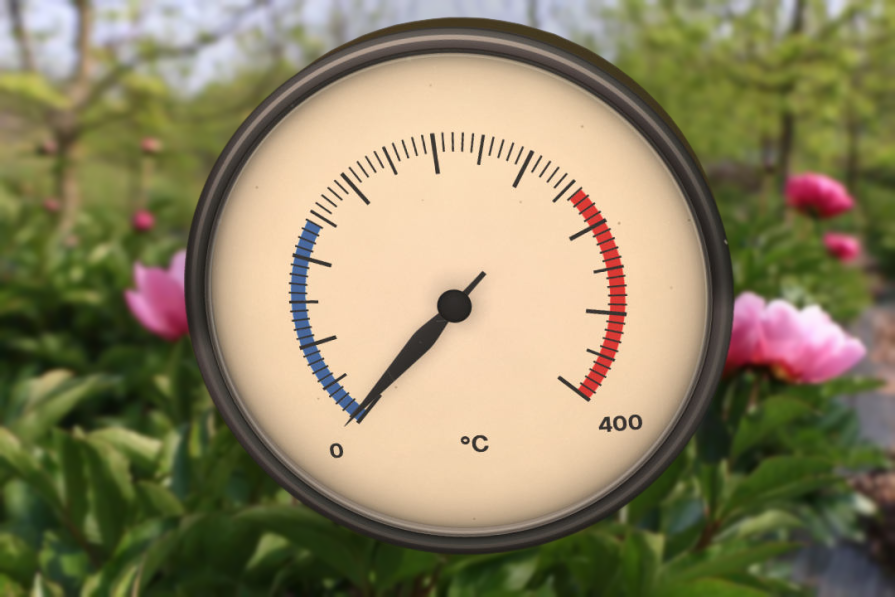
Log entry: °C 5
